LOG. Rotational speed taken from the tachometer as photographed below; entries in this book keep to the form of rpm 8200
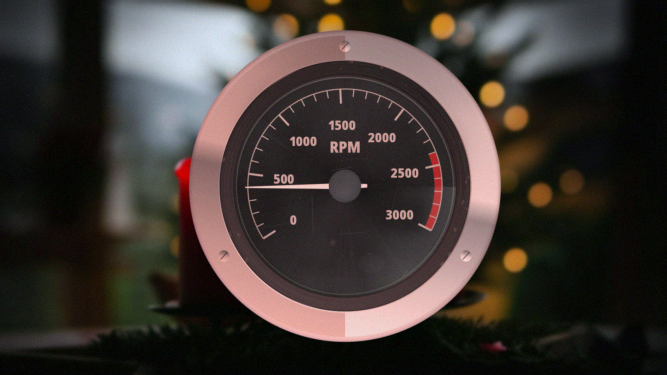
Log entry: rpm 400
